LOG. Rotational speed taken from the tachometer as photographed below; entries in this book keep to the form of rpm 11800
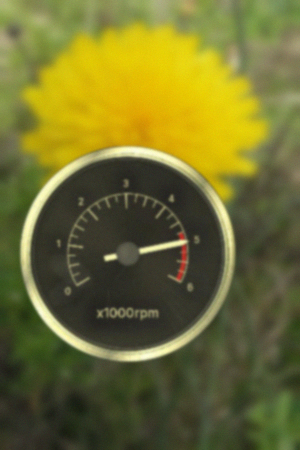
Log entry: rpm 5000
